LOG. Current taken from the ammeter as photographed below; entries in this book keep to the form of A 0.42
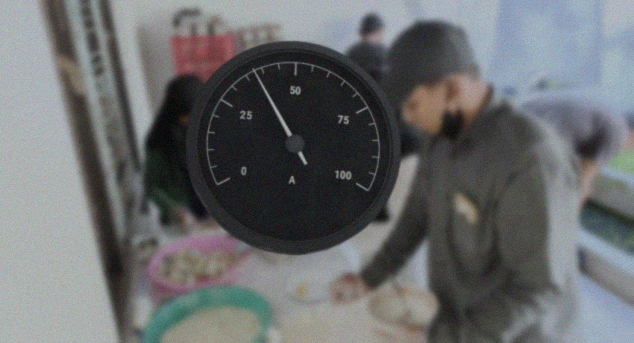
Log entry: A 37.5
